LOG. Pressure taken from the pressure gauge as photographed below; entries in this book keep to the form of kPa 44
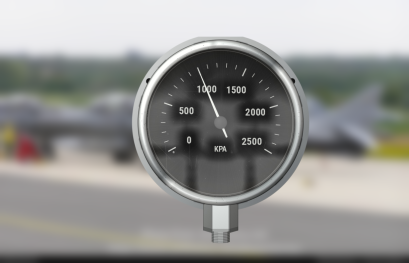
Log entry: kPa 1000
